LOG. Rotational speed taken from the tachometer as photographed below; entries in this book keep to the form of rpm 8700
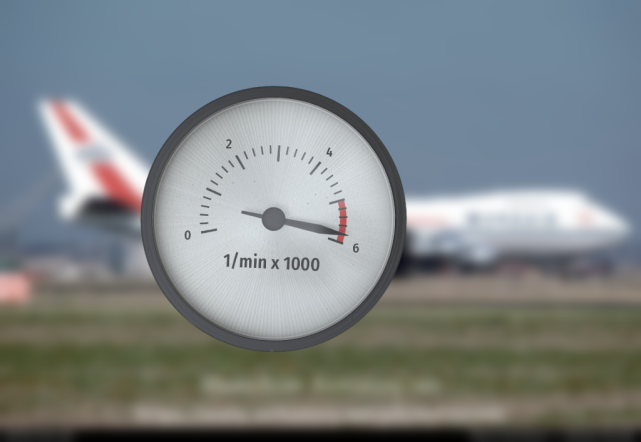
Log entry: rpm 5800
